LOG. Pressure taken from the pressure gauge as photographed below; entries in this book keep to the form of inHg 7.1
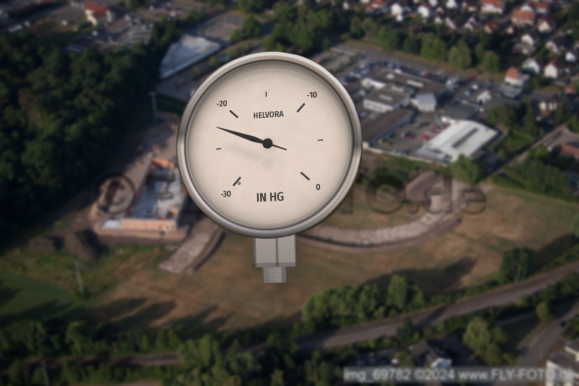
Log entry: inHg -22.5
